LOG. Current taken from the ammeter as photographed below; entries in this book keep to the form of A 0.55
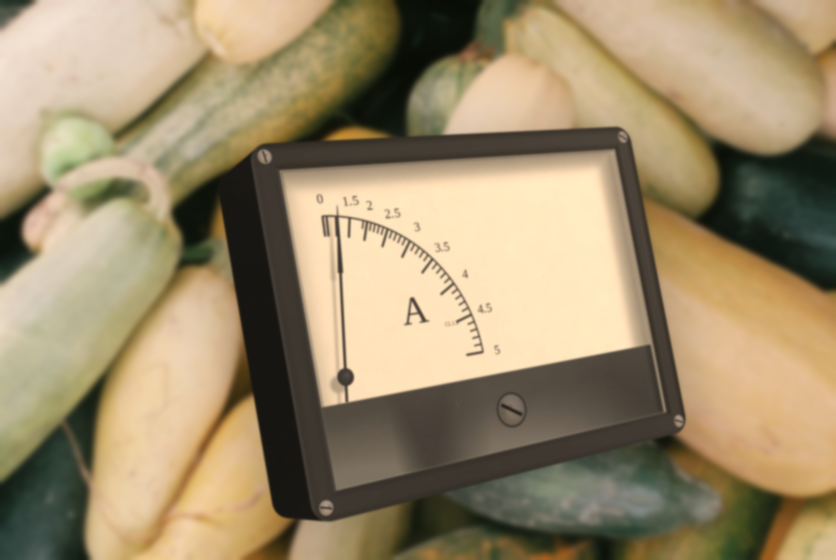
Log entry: A 1
